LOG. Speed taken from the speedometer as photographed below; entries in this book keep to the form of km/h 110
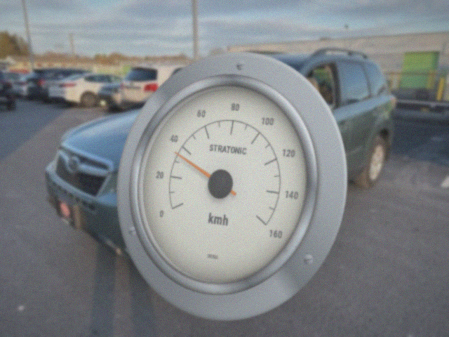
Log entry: km/h 35
